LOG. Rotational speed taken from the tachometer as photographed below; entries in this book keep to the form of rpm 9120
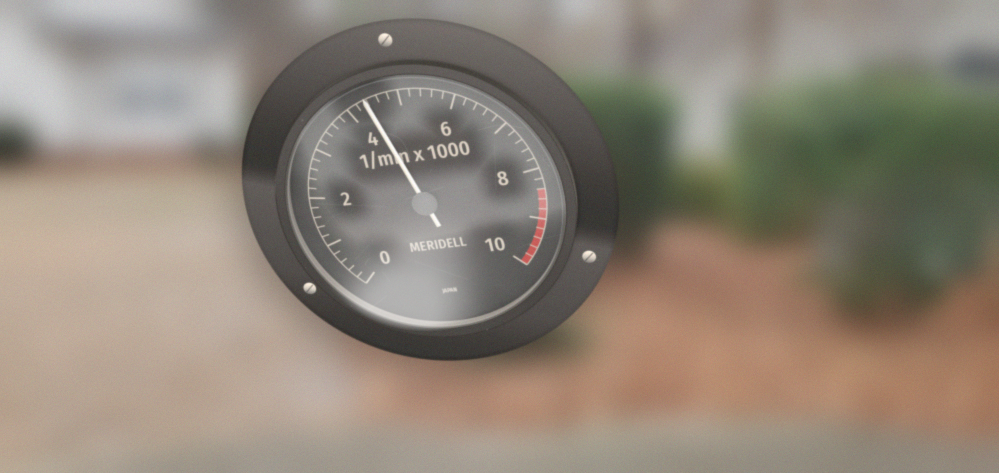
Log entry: rpm 4400
